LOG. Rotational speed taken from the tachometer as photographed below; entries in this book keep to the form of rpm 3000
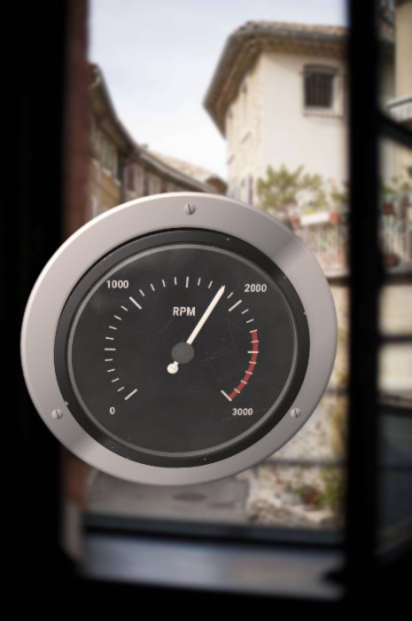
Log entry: rpm 1800
